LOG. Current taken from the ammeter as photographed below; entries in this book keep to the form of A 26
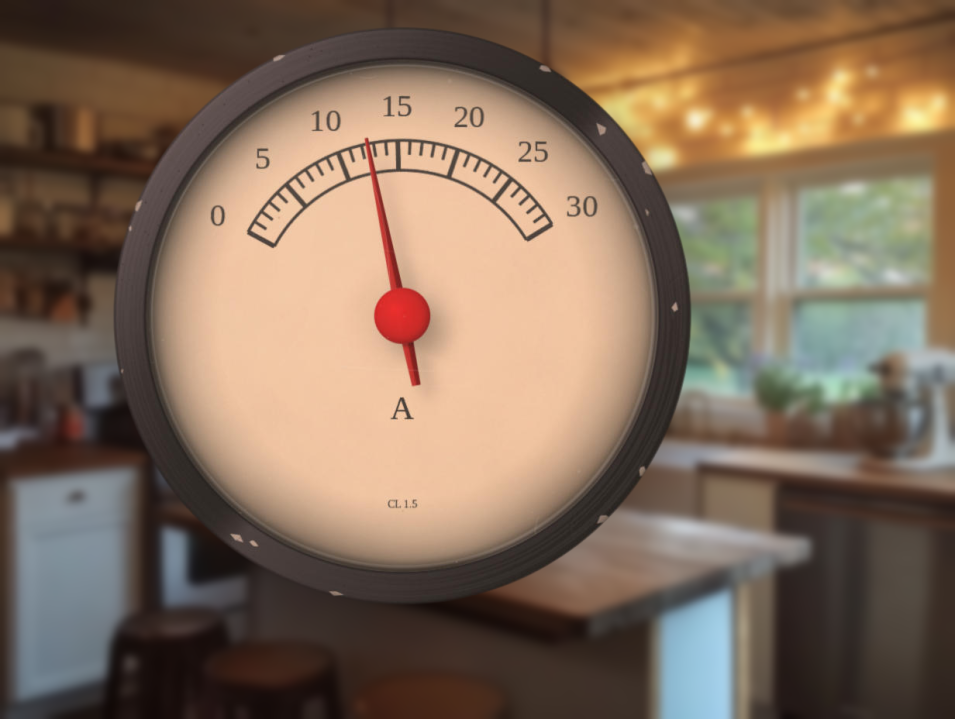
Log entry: A 12.5
